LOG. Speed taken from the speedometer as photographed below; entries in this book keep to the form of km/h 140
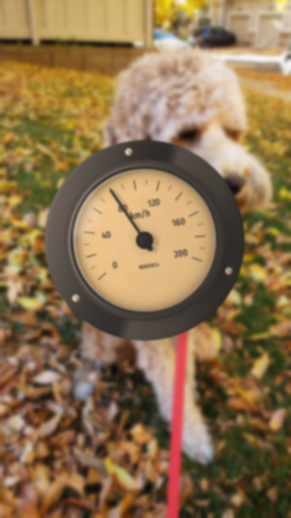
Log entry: km/h 80
